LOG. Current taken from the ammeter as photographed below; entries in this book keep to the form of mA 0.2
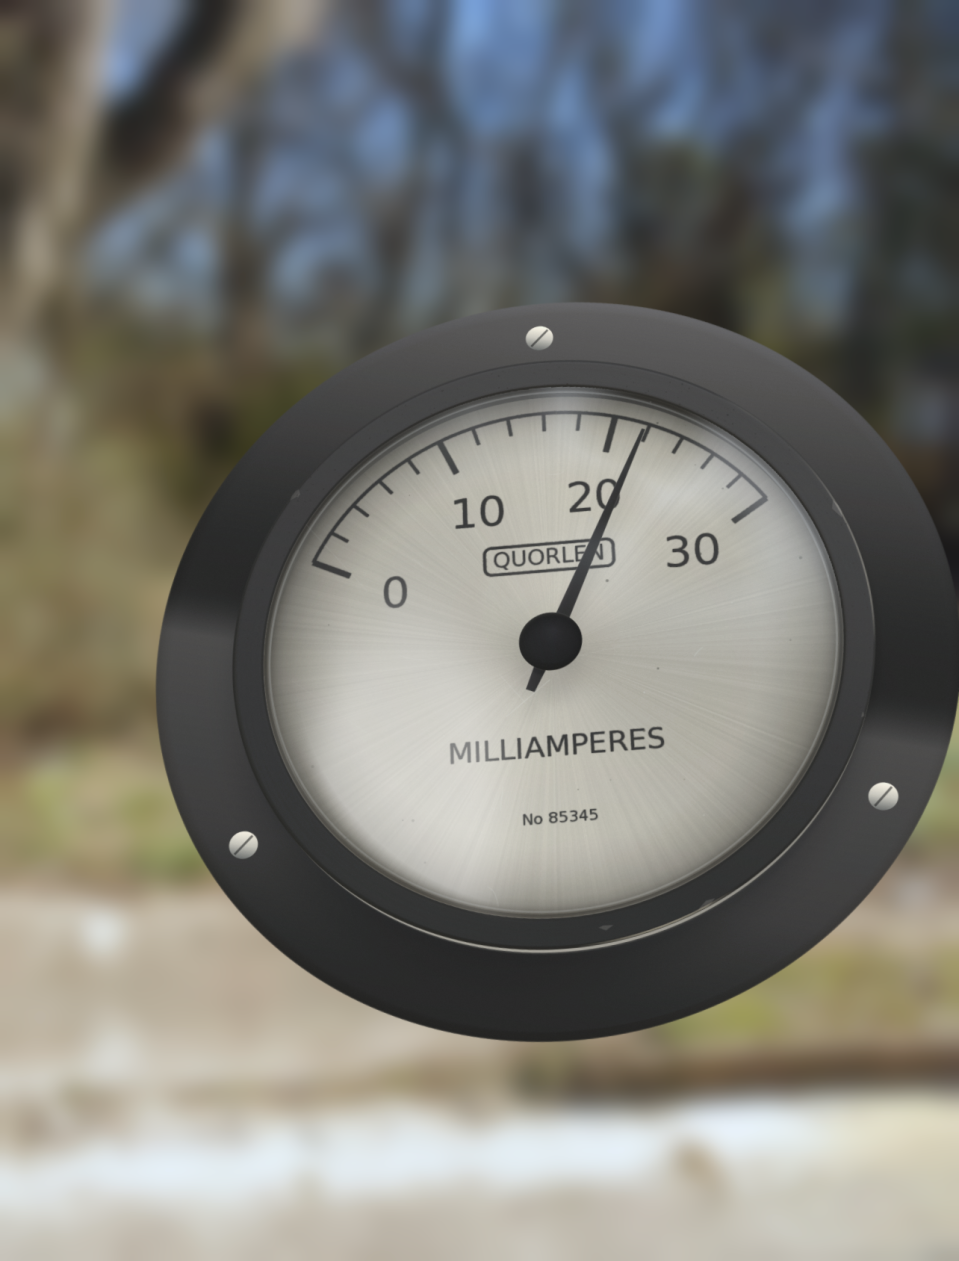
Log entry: mA 22
